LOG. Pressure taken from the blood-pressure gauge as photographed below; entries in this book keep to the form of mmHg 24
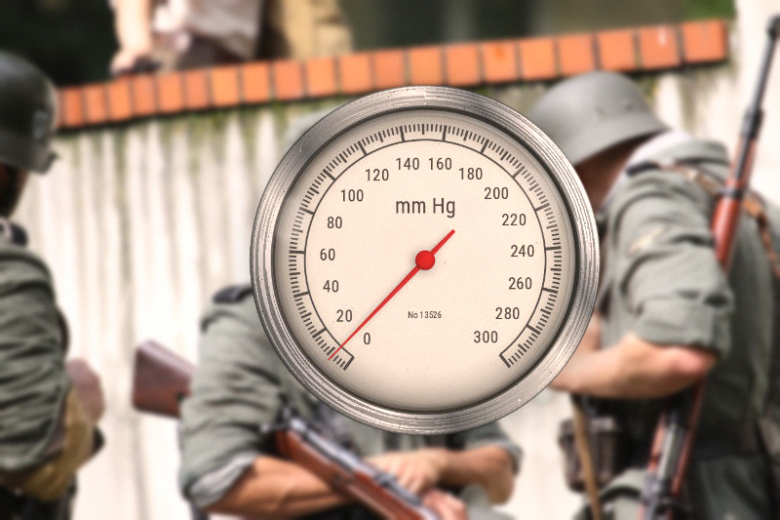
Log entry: mmHg 8
